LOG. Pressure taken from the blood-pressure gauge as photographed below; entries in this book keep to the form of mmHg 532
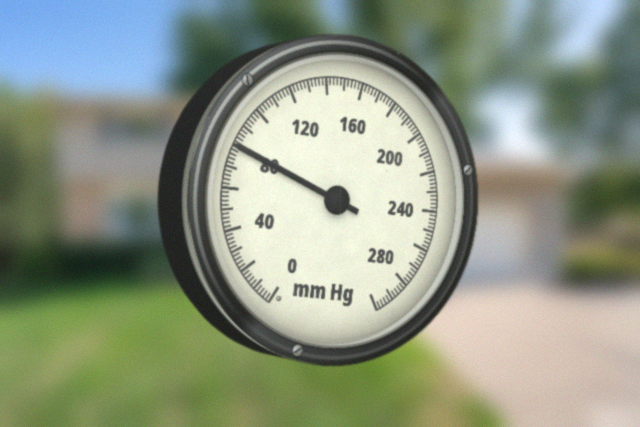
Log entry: mmHg 80
